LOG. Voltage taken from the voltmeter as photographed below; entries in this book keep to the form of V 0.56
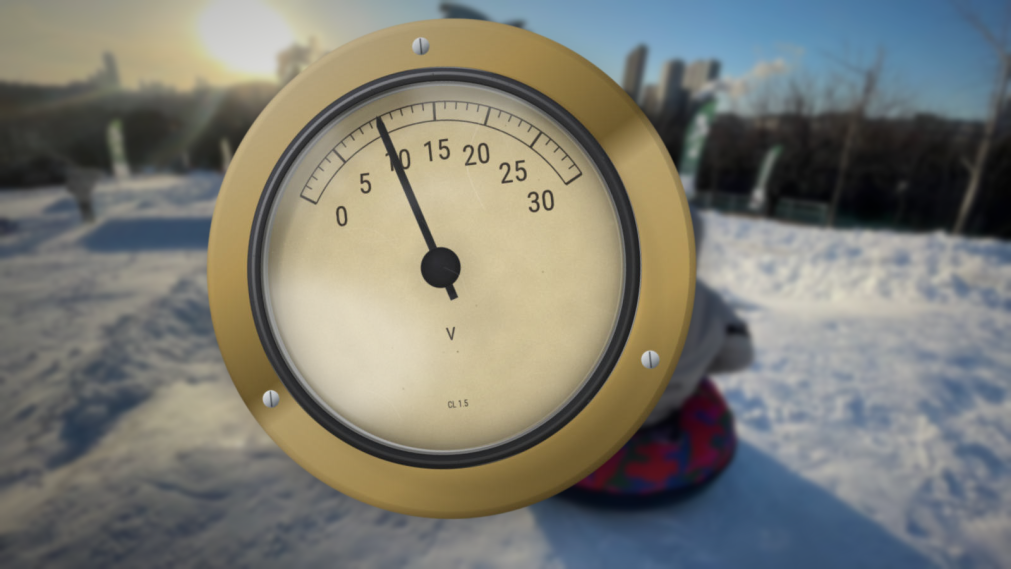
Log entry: V 10
